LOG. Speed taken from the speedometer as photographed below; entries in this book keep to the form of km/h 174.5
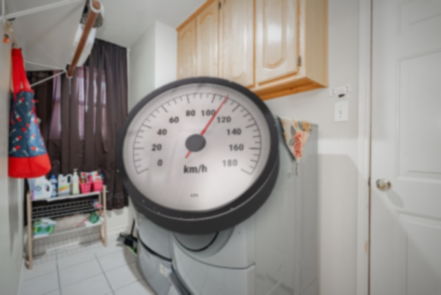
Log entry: km/h 110
